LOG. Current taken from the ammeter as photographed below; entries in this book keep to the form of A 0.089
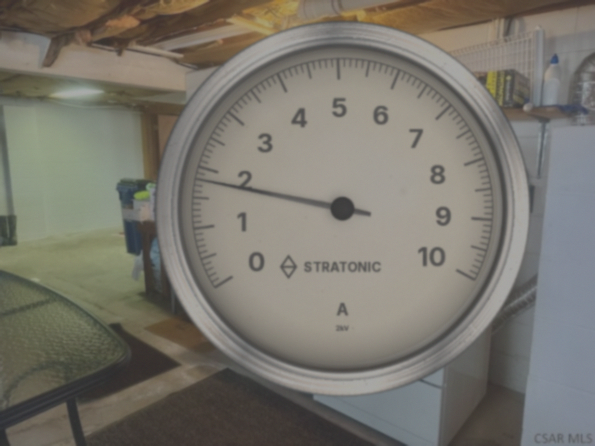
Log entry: A 1.8
